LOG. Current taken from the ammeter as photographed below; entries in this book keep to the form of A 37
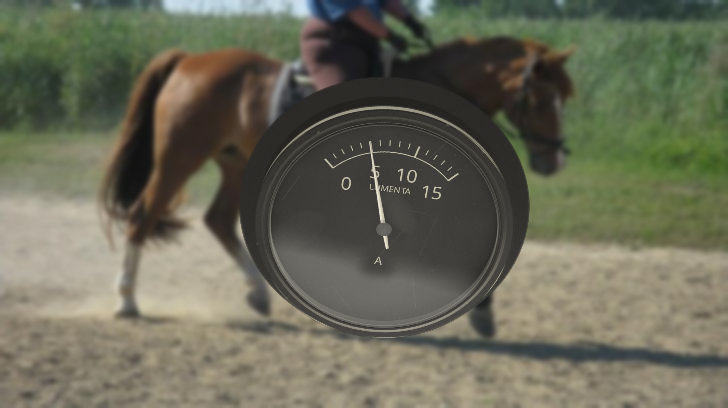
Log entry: A 5
